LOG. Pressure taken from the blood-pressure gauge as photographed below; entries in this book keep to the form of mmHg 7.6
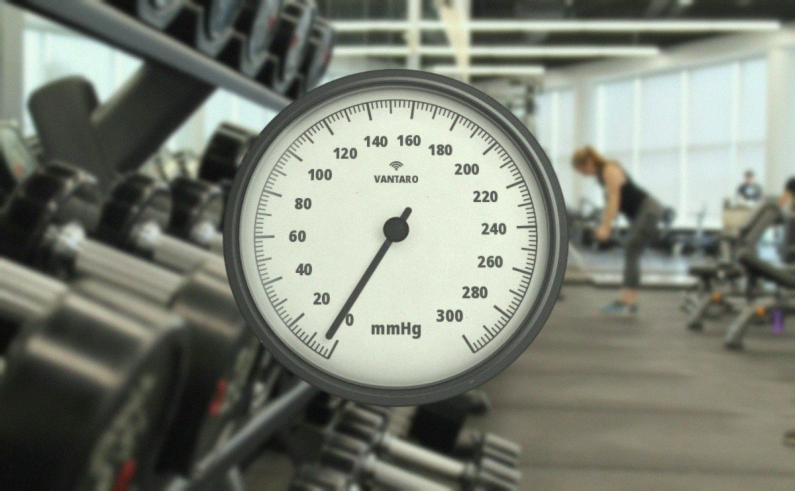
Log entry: mmHg 4
